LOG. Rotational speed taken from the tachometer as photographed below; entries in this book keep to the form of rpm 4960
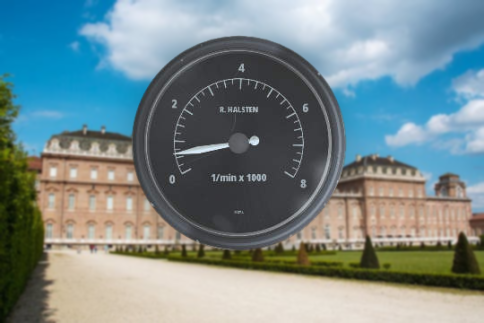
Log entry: rpm 625
